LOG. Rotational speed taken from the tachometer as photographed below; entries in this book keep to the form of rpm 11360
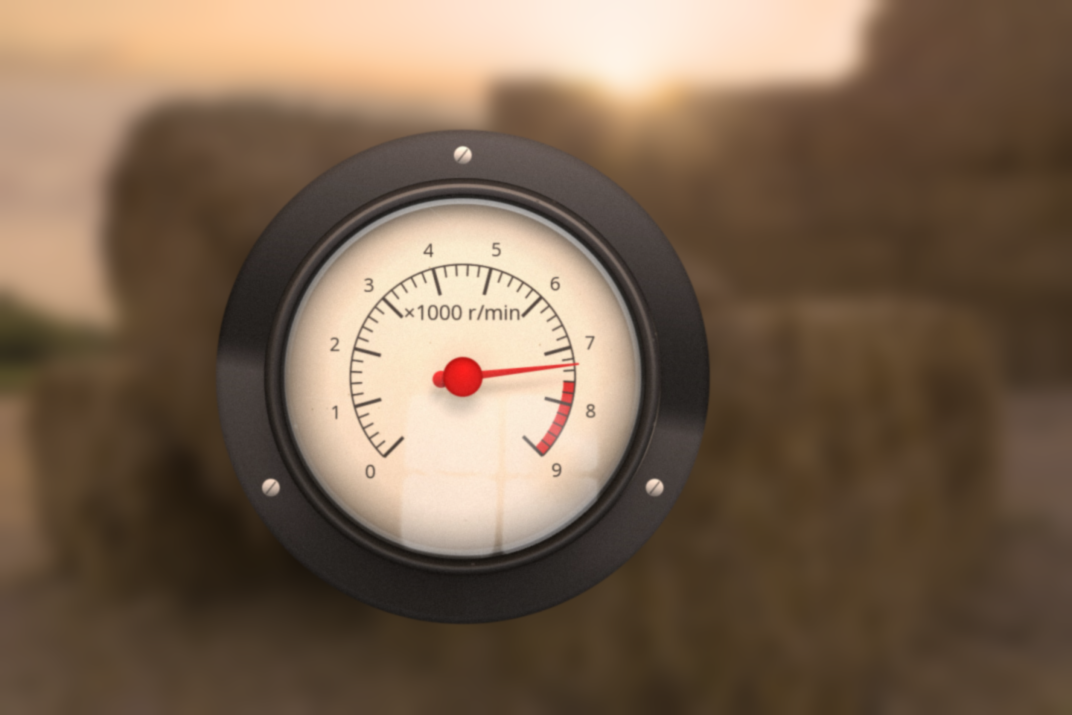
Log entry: rpm 7300
